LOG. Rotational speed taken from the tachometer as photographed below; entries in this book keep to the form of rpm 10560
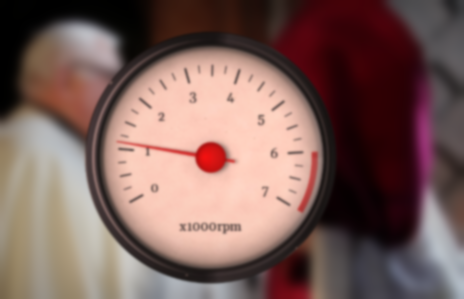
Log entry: rpm 1125
